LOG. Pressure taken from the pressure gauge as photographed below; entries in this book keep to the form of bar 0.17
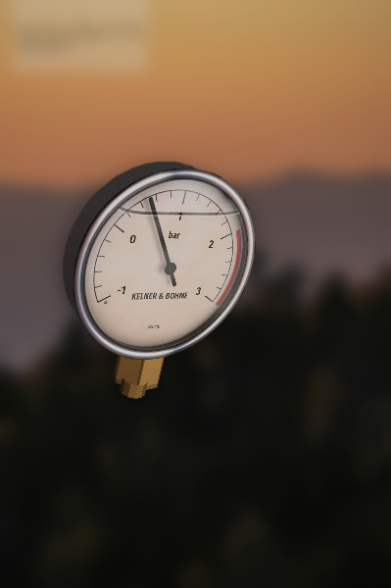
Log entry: bar 0.5
